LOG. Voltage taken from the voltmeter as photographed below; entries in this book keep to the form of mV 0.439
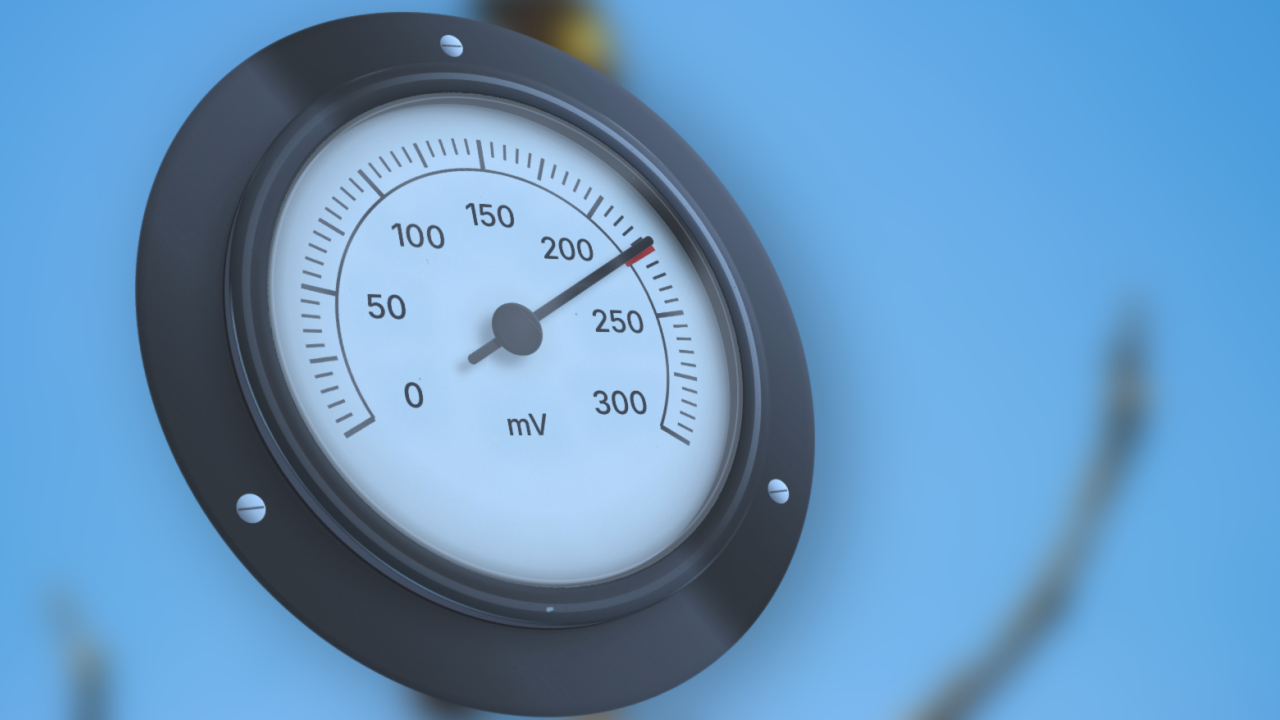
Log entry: mV 222.5
